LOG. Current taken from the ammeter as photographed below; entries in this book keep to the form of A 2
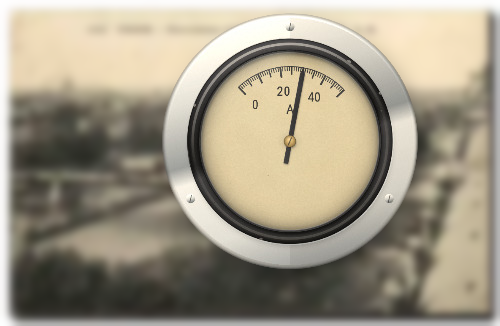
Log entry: A 30
